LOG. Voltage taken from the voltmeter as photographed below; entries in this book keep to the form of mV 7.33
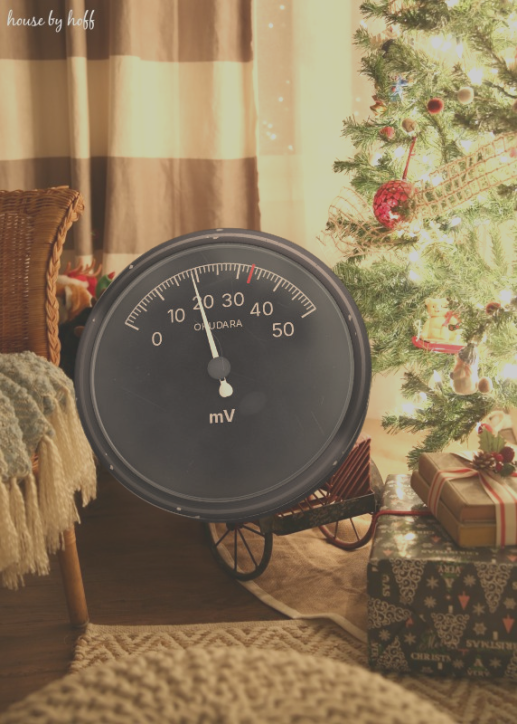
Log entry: mV 19
